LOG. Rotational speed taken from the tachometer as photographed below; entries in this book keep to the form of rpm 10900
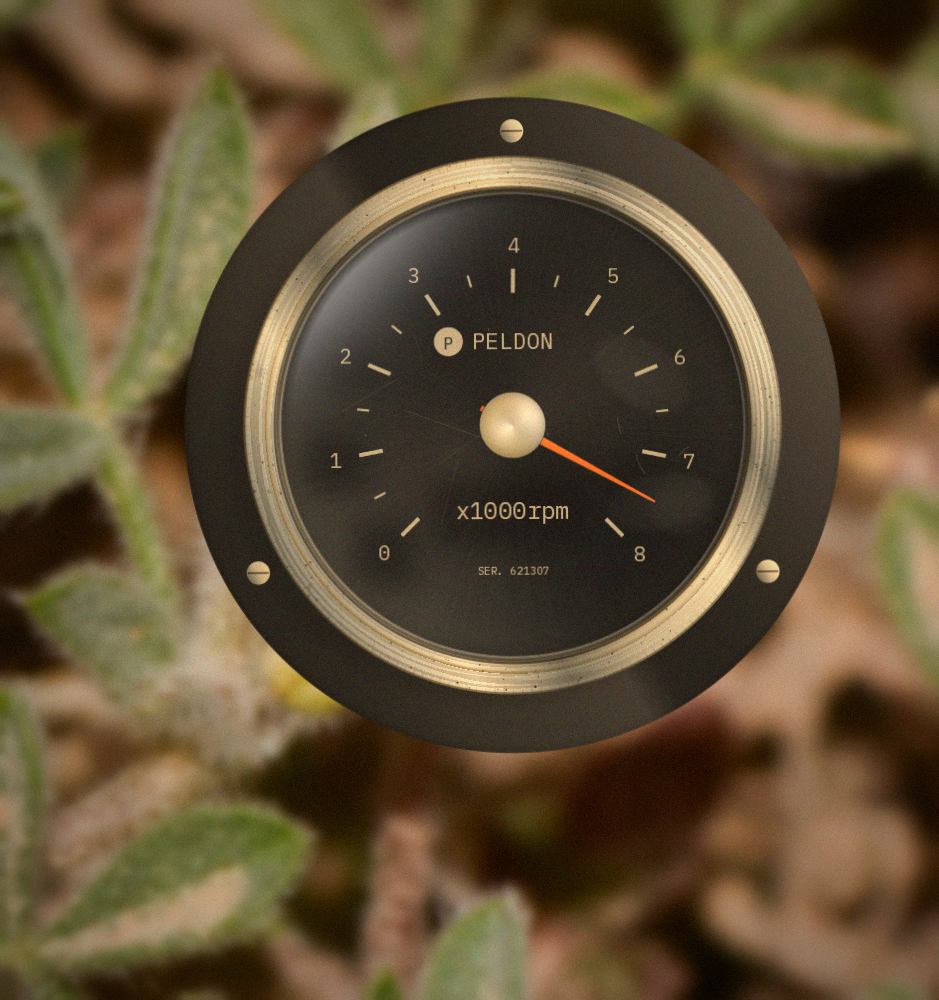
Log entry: rpm 7500
